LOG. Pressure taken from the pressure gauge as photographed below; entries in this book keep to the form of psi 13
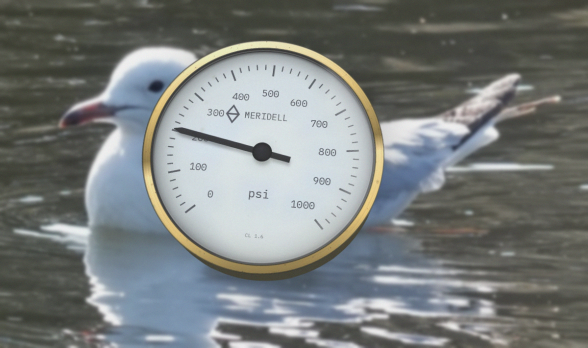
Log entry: psi 200
